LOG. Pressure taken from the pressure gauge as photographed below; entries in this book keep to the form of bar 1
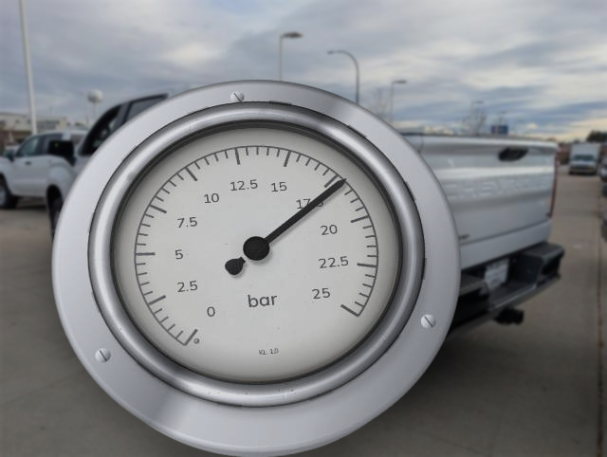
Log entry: bar 18
